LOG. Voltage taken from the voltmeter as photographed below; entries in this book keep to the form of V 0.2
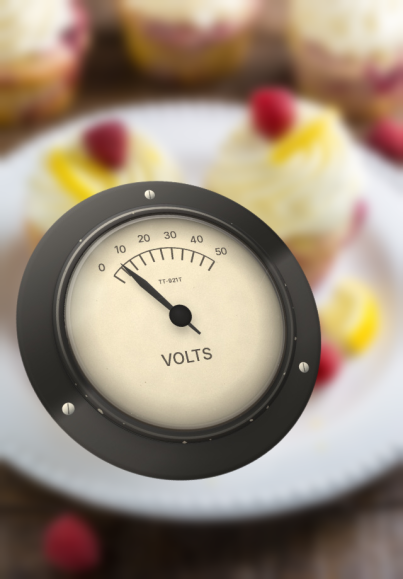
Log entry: V 5
